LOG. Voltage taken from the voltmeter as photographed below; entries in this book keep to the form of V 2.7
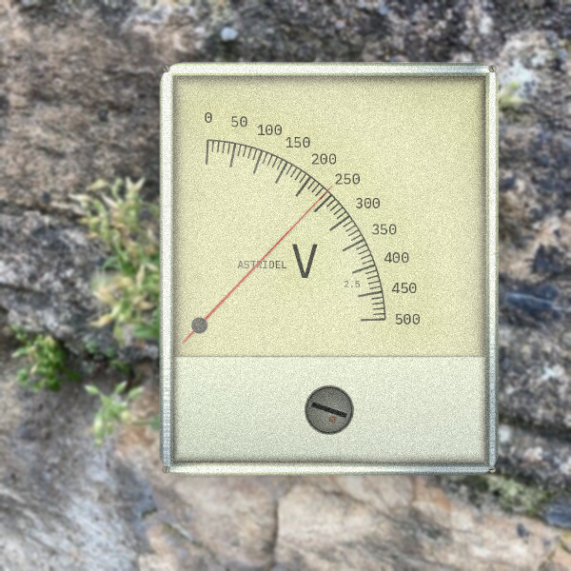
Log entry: V 240
